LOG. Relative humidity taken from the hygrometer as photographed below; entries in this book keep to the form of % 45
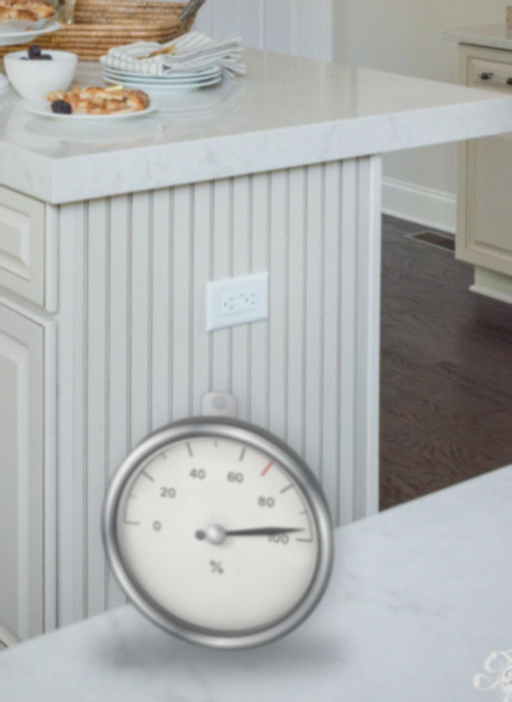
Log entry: % 95
